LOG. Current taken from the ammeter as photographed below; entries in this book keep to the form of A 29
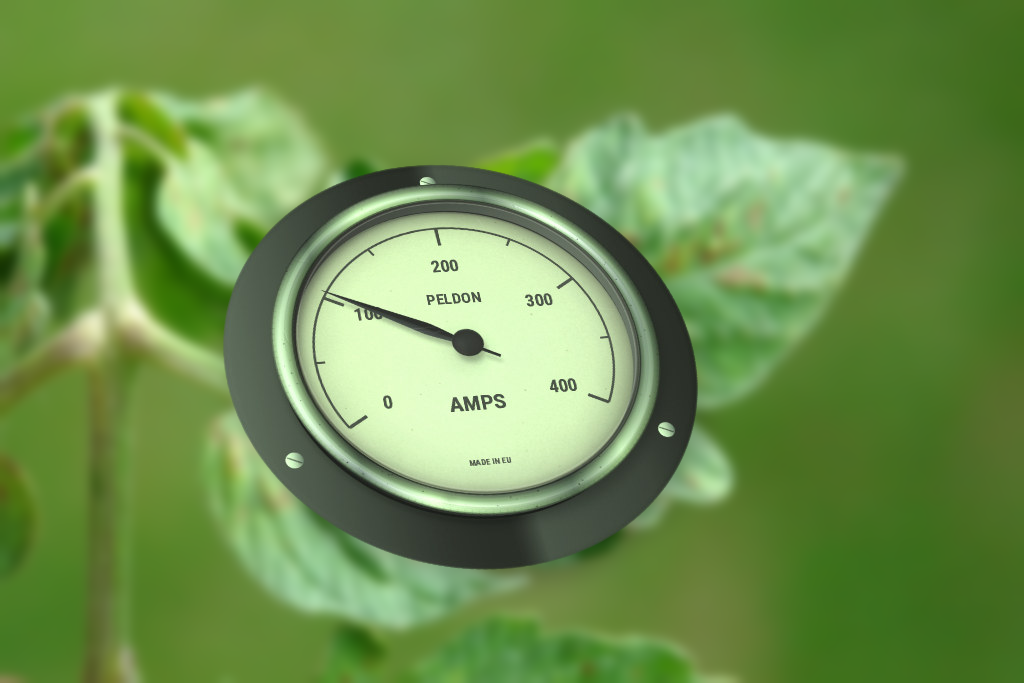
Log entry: A 100
